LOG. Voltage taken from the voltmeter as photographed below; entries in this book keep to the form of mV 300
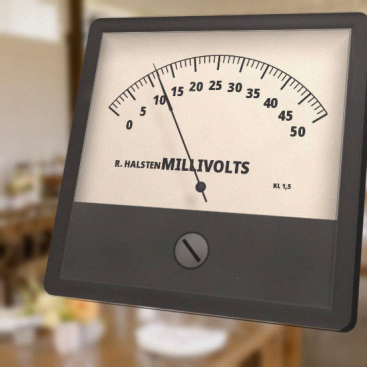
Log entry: mV 12
